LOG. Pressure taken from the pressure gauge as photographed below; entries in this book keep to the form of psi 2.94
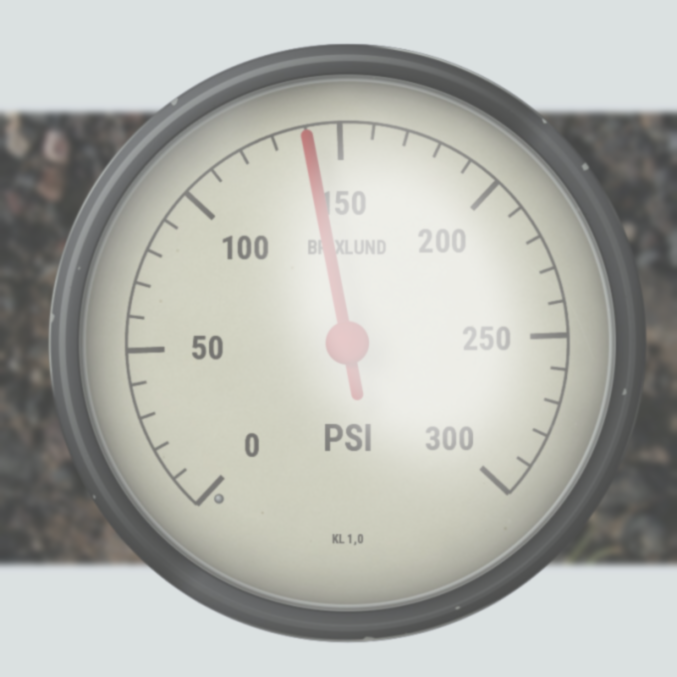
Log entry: psi 140
